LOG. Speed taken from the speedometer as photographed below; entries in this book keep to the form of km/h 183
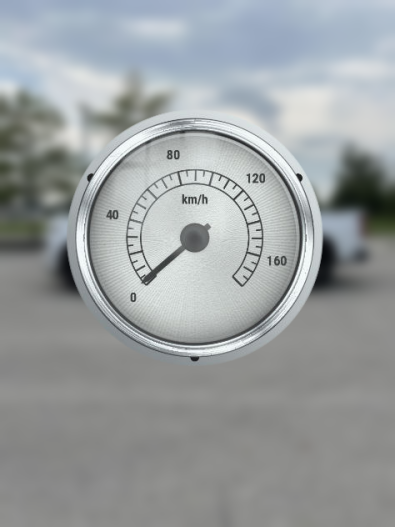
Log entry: km/h 2.5
